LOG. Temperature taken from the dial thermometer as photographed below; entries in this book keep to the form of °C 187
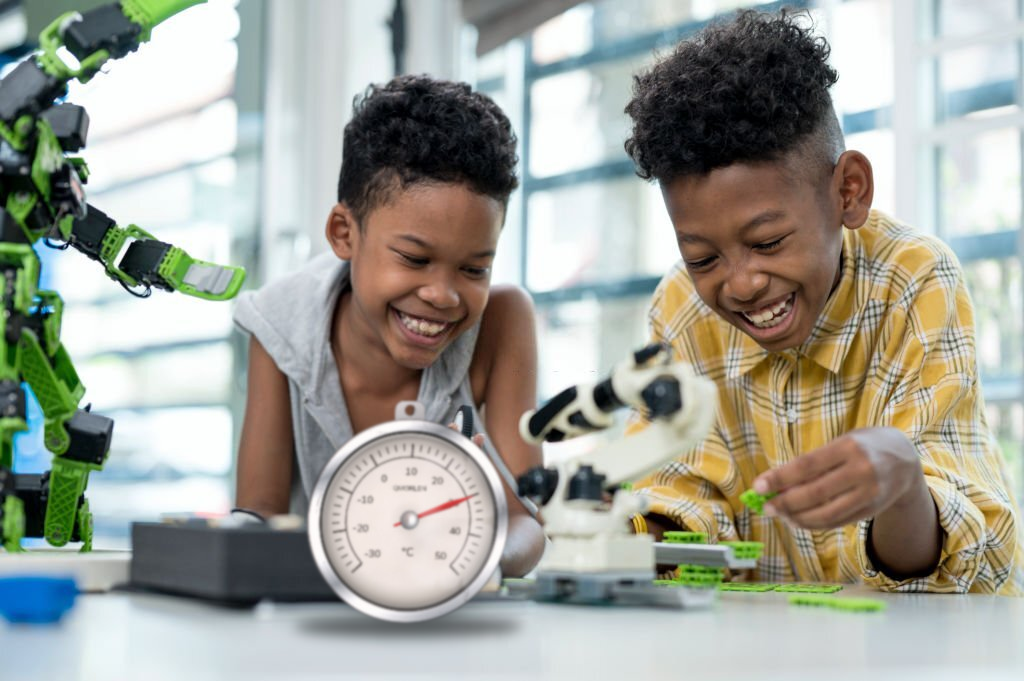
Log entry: °C 30
